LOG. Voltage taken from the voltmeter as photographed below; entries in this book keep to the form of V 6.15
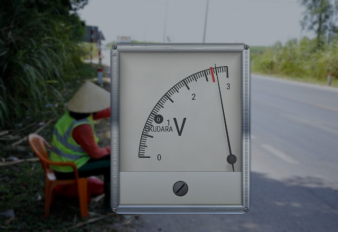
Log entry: V 2.75
